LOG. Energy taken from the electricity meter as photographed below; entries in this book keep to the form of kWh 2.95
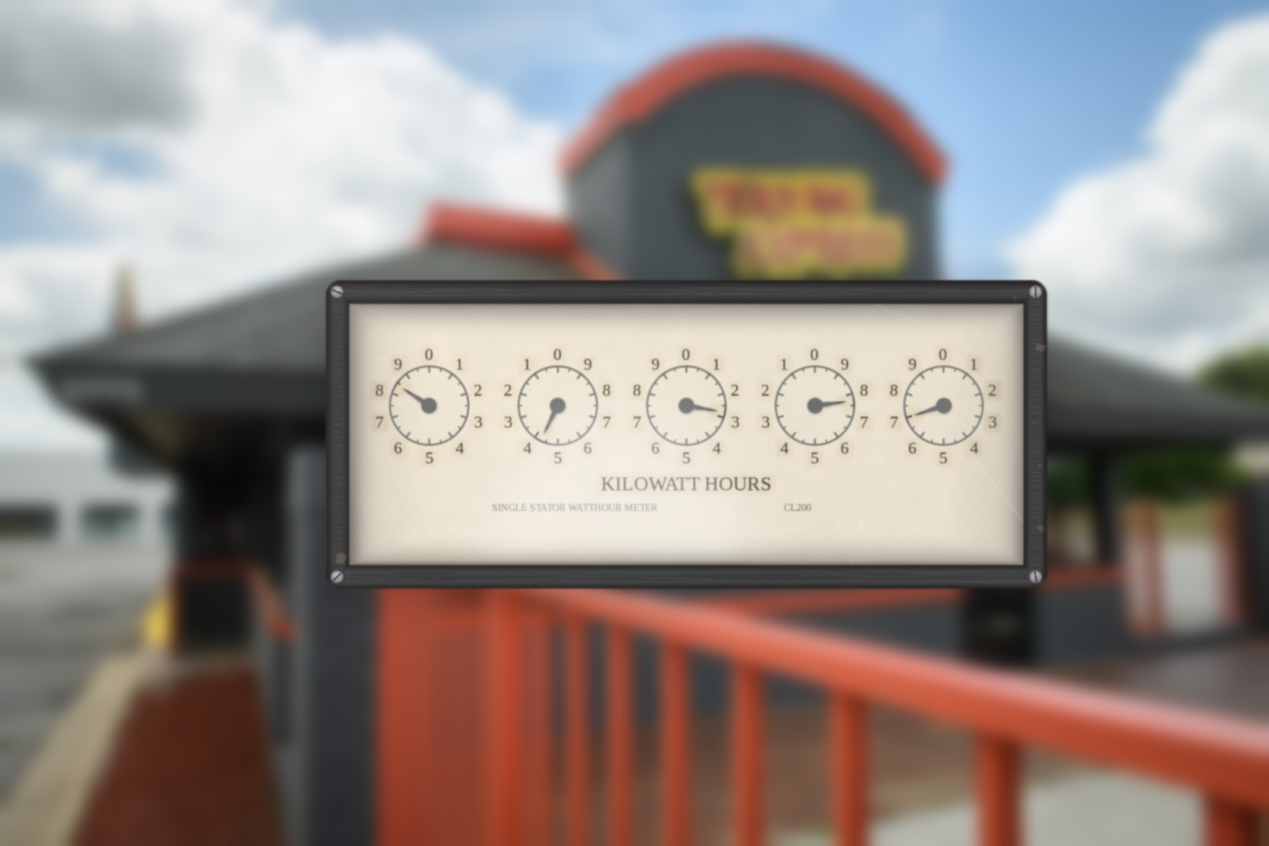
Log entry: kWh 84277
